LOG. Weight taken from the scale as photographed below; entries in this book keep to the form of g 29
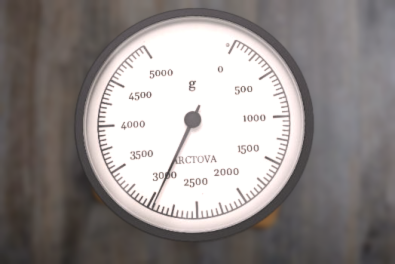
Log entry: g 2950
